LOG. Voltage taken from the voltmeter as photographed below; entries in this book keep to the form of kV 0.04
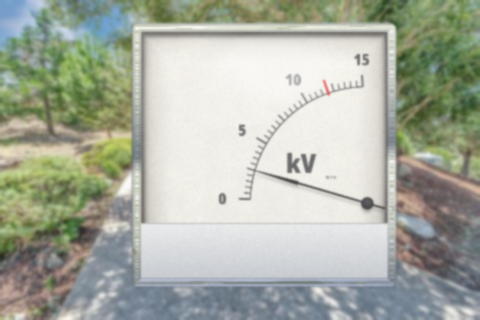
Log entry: kV 2.5
